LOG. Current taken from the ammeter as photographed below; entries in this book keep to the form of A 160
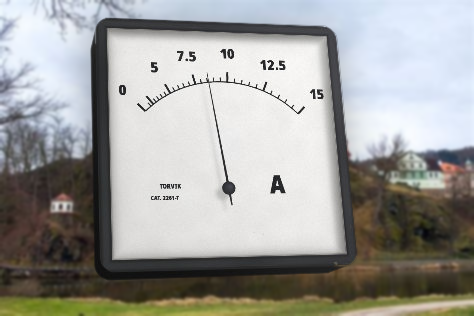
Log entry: A 8.5
